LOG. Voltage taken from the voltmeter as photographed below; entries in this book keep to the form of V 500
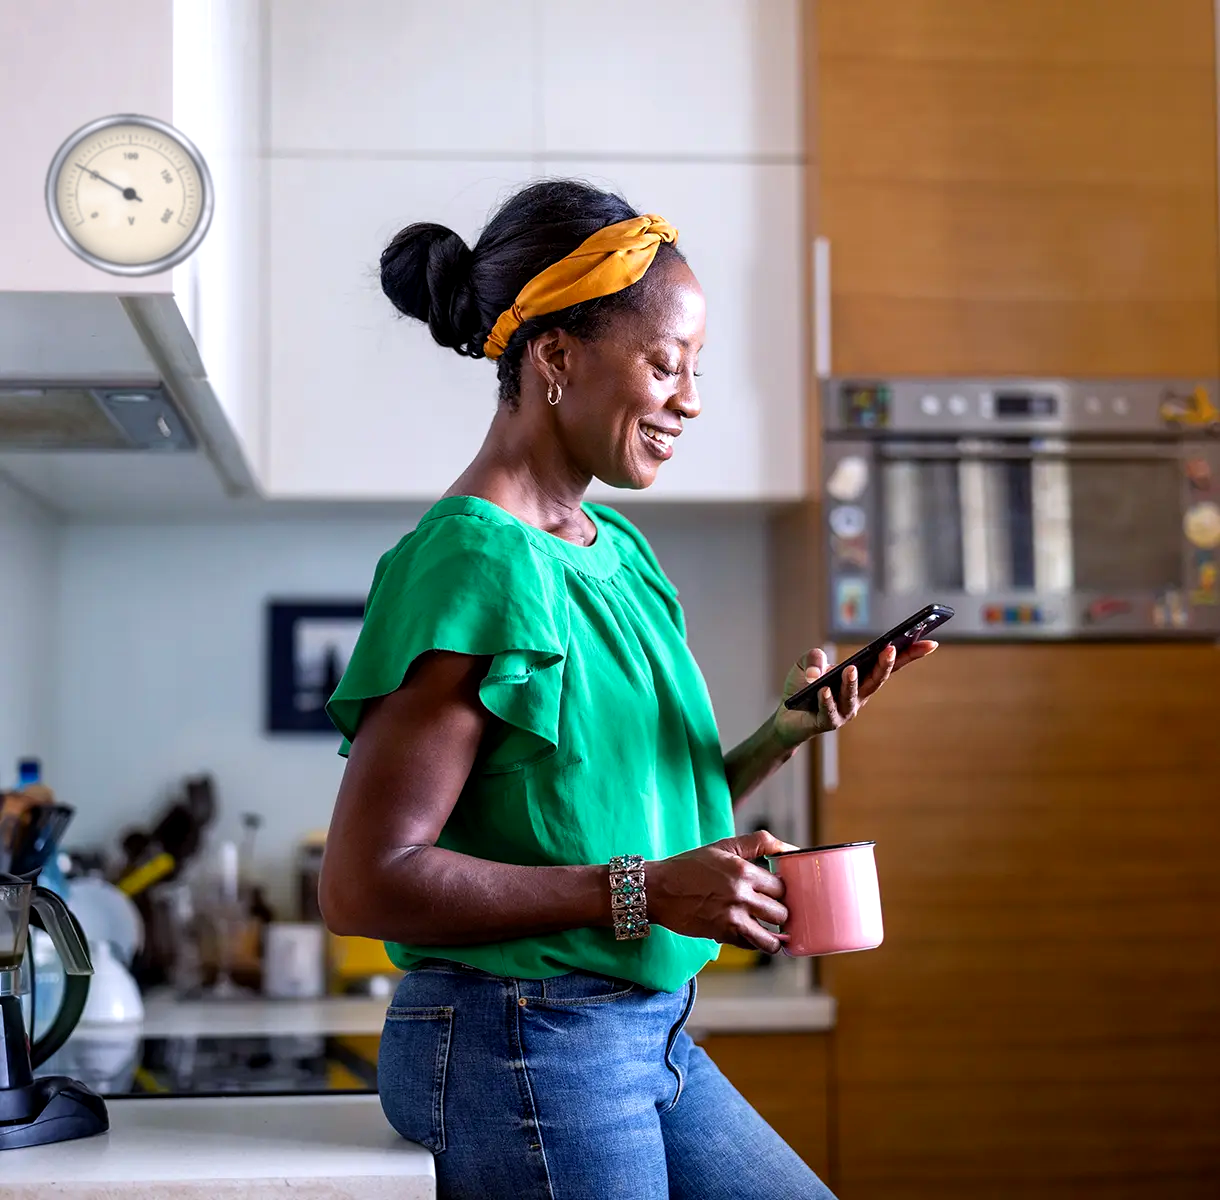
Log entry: V 50
